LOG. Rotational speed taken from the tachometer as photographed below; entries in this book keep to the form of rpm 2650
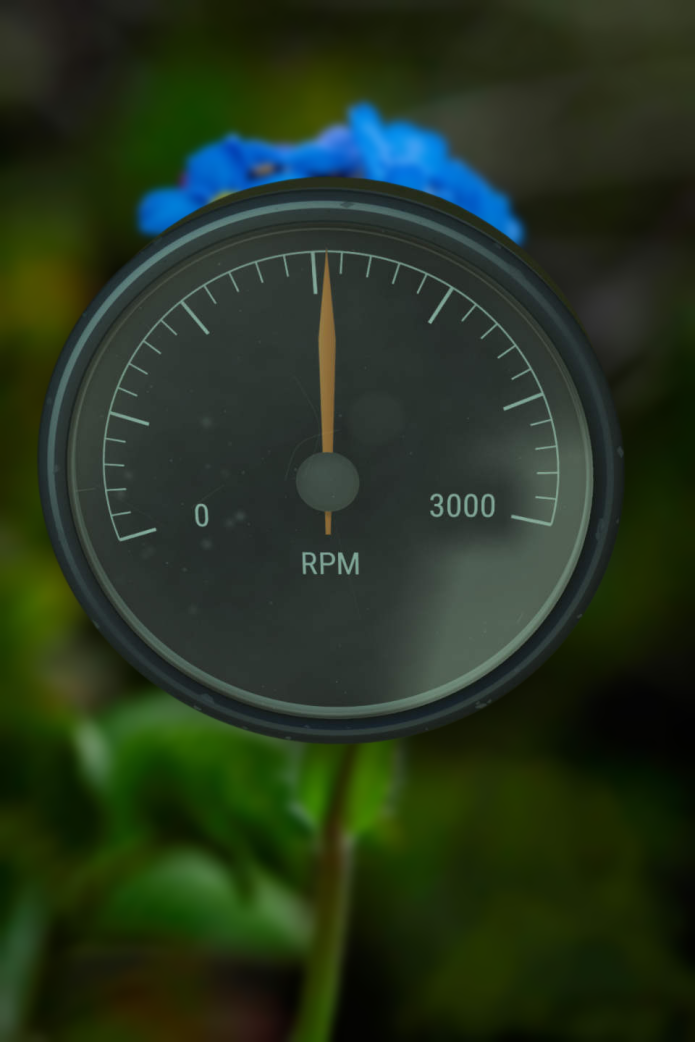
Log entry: rpm 1550
